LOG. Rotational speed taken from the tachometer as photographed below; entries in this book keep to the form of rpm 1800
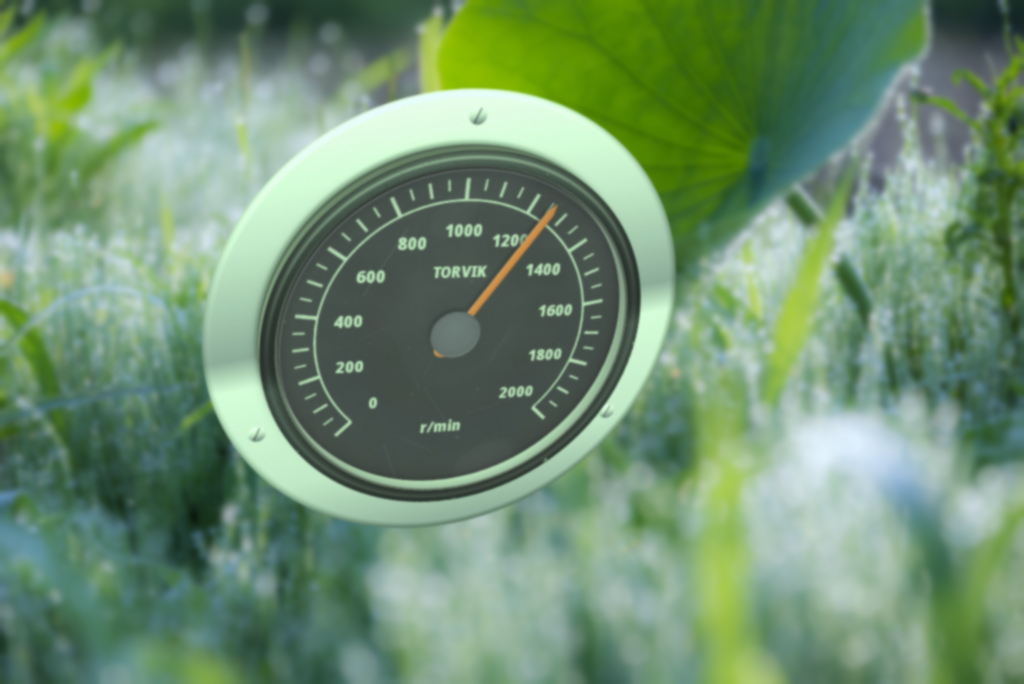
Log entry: rpm 1250
